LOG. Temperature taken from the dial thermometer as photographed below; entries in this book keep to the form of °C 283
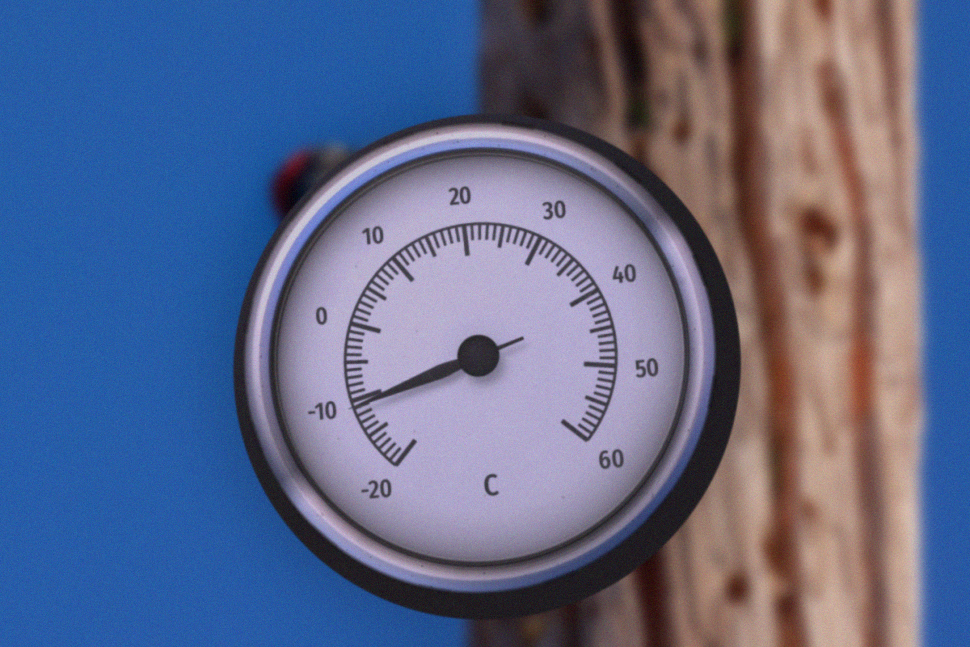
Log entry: °C -11
